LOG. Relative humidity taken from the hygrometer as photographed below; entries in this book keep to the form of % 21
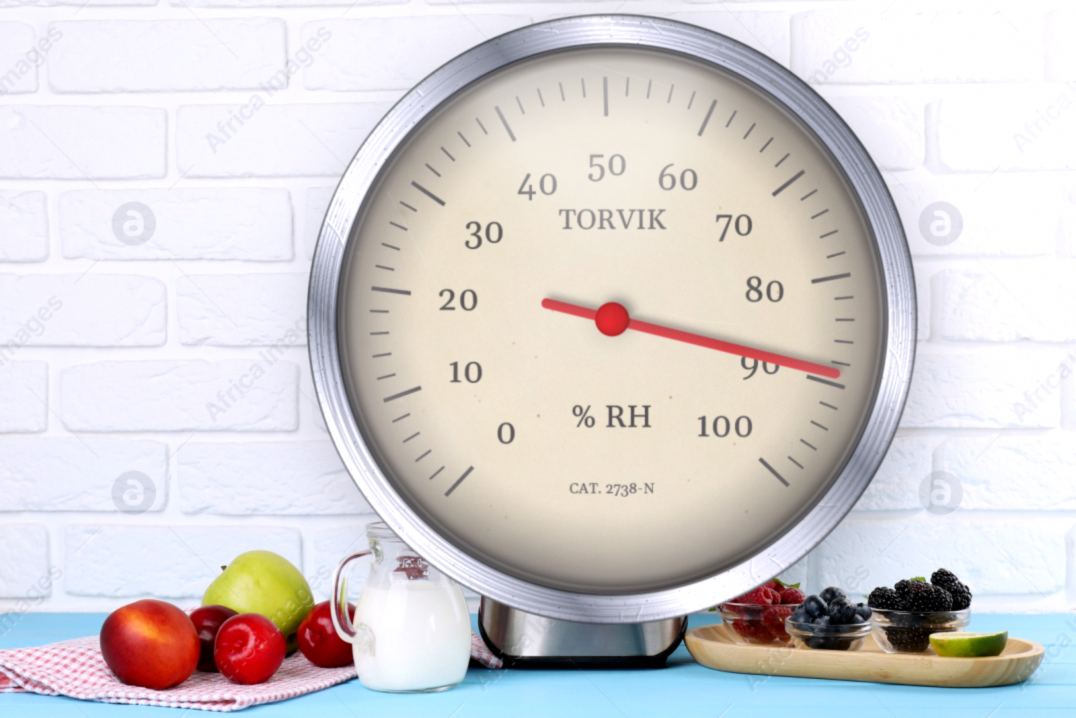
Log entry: % 89
